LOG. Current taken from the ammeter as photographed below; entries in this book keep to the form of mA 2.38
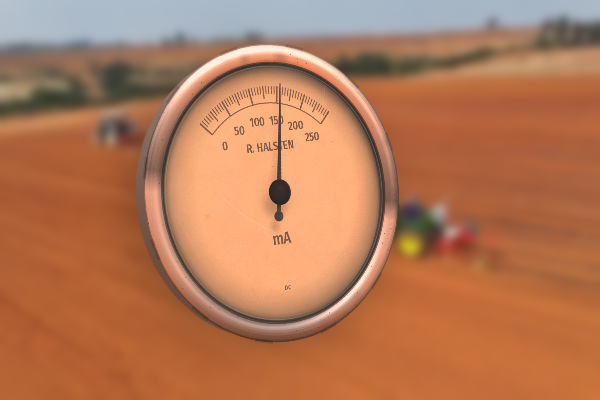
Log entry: mA 150
